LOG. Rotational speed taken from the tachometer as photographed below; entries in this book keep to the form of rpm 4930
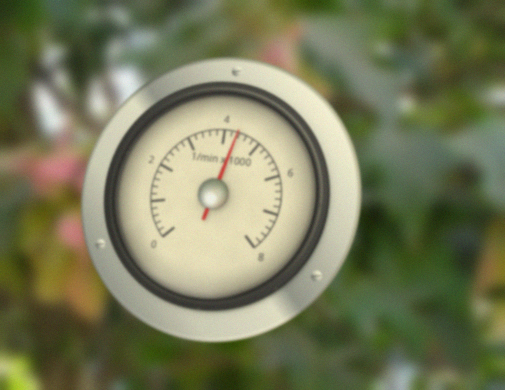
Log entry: rpm 4400
